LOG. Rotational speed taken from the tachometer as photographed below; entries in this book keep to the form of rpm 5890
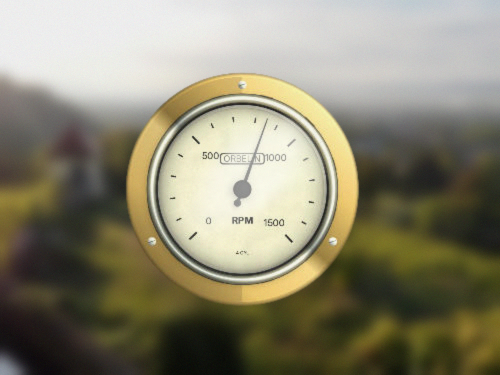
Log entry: rpm 850
